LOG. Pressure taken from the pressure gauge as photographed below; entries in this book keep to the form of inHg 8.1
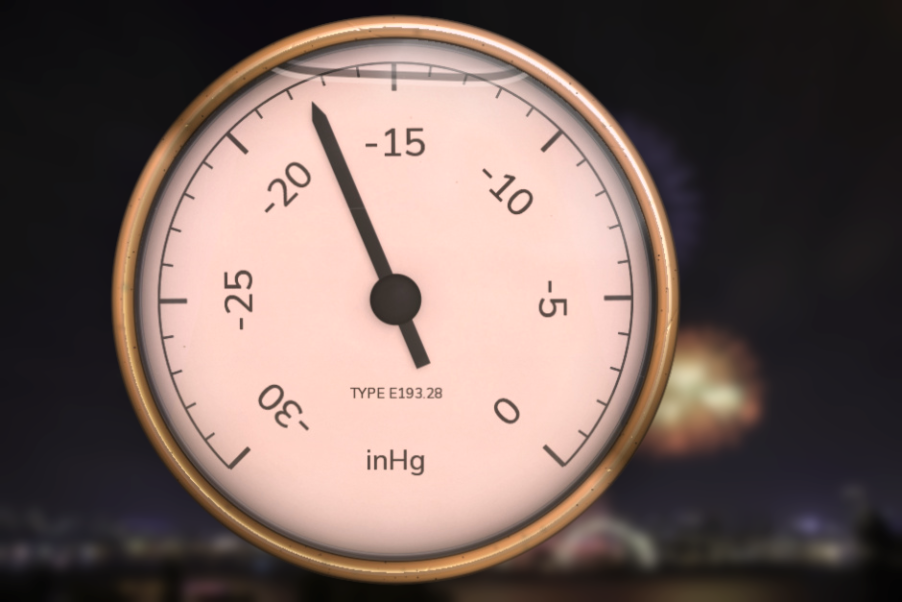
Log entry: inHg -17.5
